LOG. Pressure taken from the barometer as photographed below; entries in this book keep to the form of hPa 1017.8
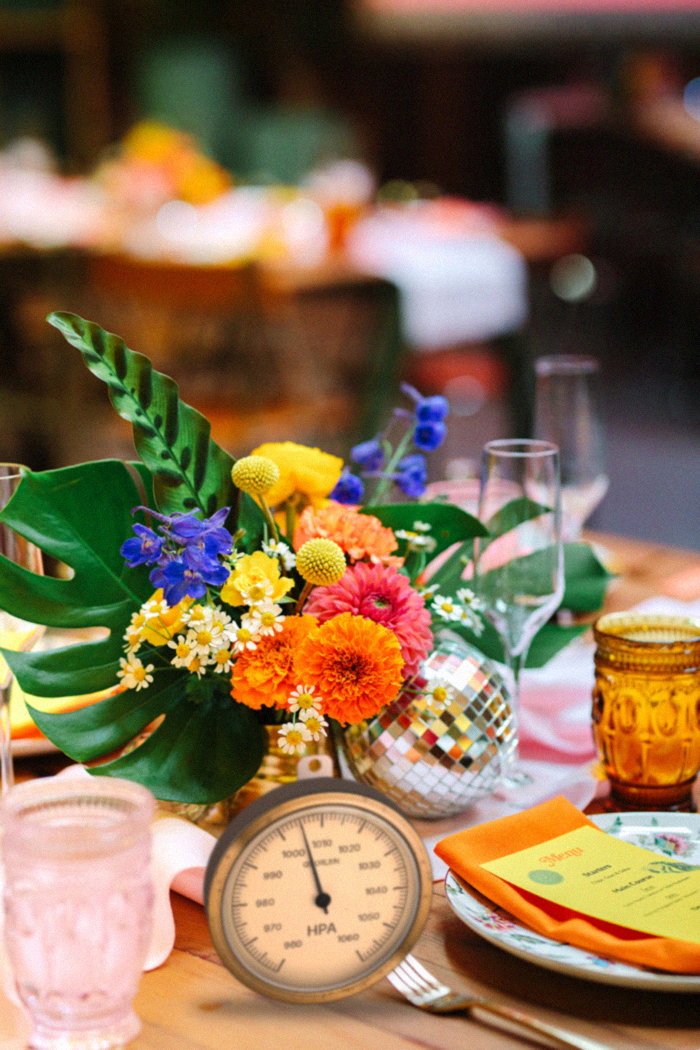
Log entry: hPa 1005
